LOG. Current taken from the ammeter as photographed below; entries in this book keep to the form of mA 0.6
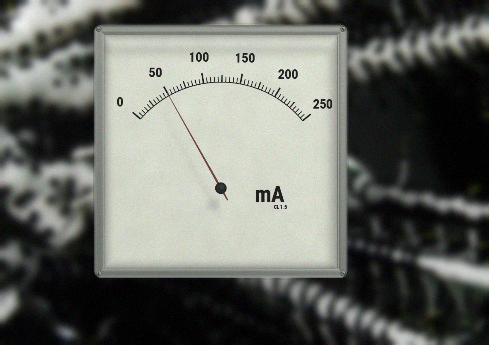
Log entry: mA 50
